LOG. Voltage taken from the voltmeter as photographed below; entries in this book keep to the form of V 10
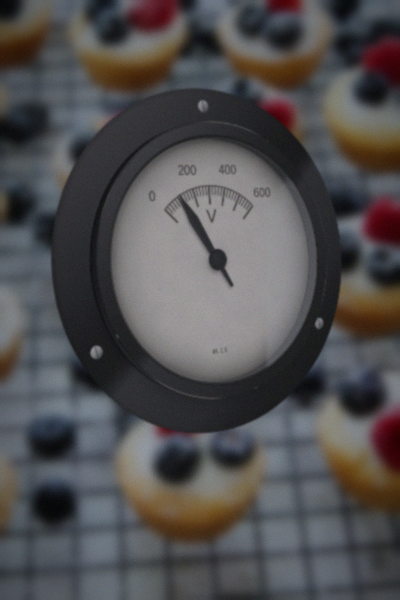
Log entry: V 100
